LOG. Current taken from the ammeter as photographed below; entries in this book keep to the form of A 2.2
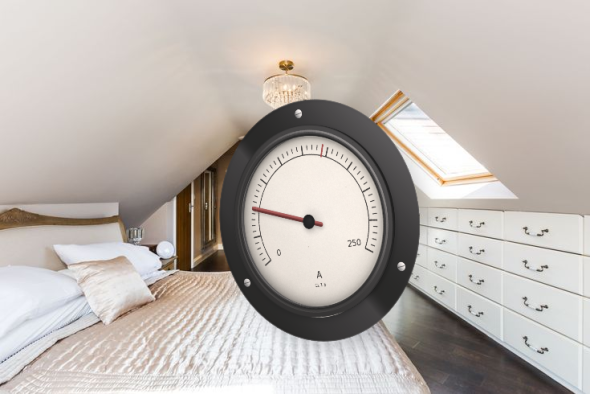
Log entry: A 50
